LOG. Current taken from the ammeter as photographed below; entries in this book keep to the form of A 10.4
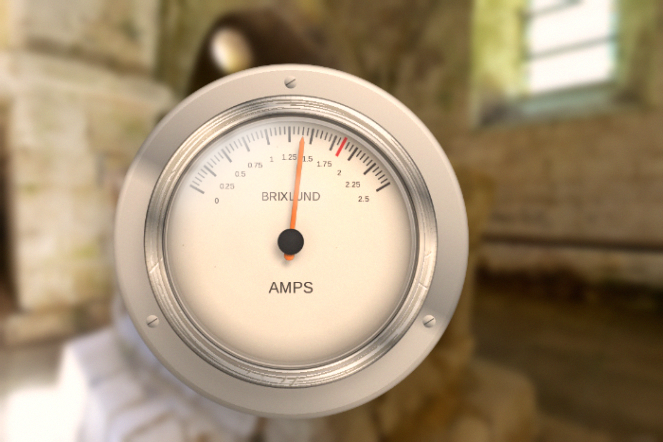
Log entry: A 1.4
